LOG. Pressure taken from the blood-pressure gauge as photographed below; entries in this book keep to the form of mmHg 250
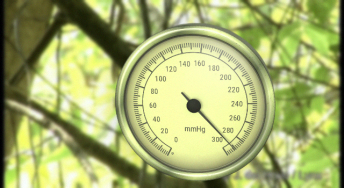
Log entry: mmHg 290
